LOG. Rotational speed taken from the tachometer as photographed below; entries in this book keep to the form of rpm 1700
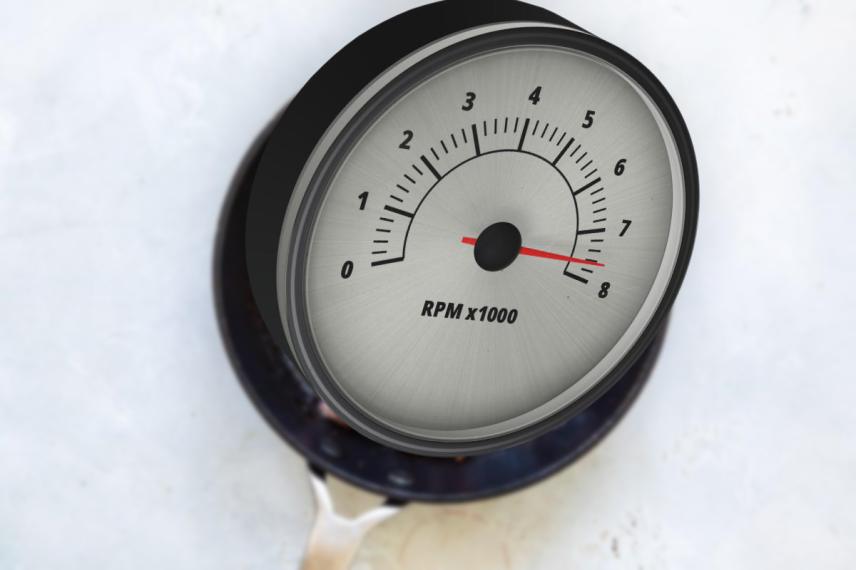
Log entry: rpm 7600
